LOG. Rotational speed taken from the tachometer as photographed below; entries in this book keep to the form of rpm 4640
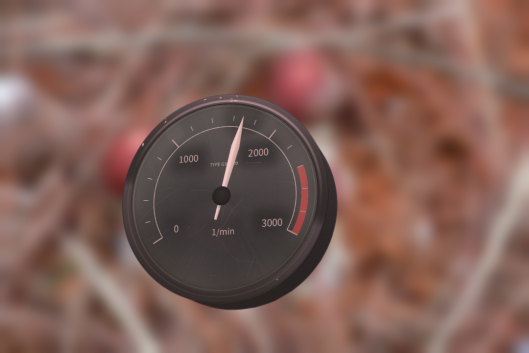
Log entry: rpm 1700
